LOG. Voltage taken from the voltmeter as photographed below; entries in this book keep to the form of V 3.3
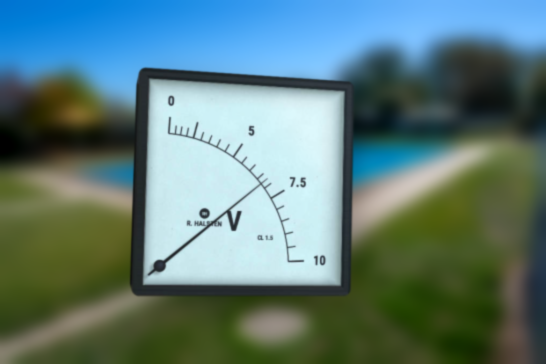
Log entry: V 6.75
